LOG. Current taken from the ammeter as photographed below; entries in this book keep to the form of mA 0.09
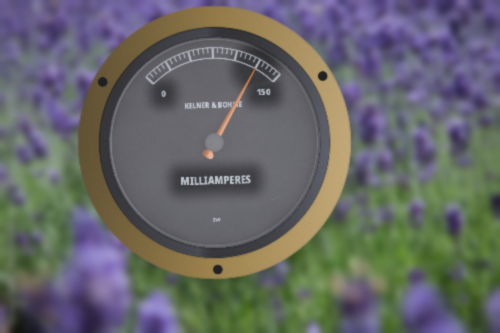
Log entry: mA 125
